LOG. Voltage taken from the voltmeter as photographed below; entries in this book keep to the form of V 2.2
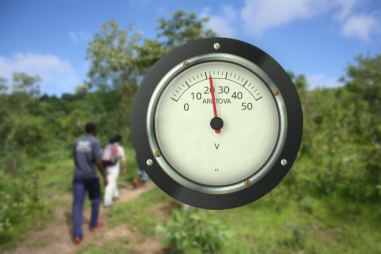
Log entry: V 22
